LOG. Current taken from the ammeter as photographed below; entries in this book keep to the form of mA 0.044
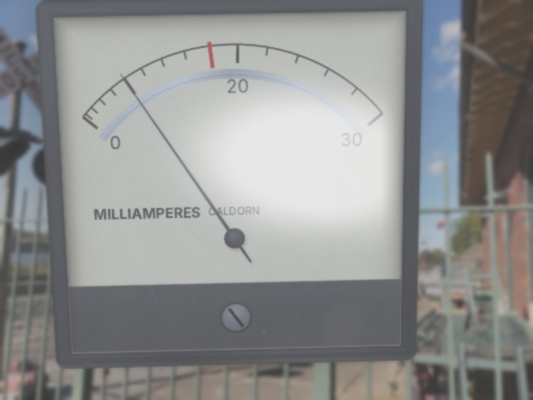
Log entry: mA 10
